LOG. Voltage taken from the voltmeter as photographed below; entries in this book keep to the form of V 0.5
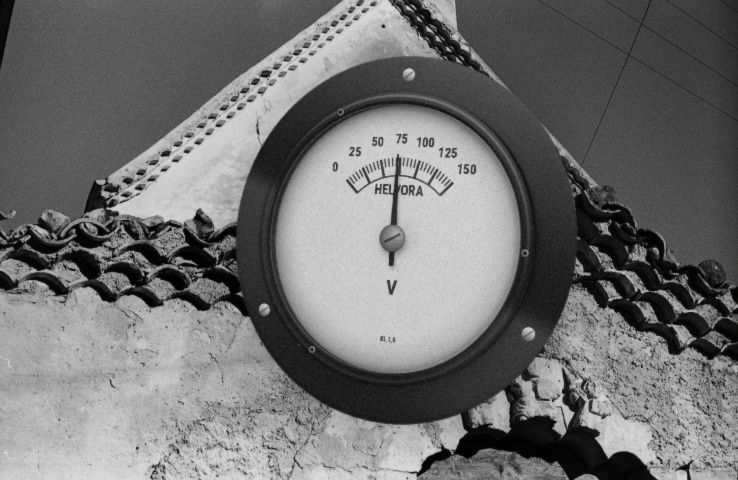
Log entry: V 75
